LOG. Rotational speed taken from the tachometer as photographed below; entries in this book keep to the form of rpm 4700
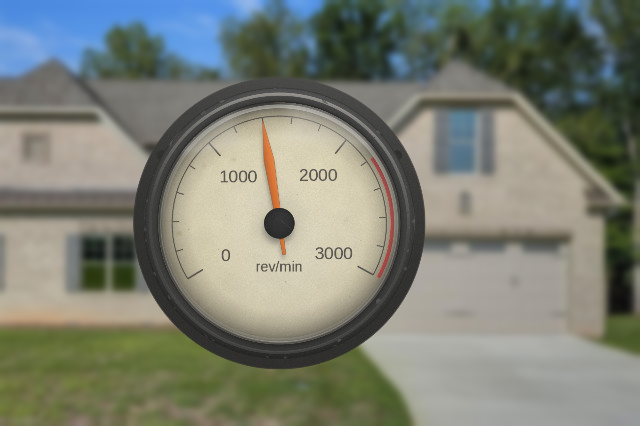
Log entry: rpm 1400
